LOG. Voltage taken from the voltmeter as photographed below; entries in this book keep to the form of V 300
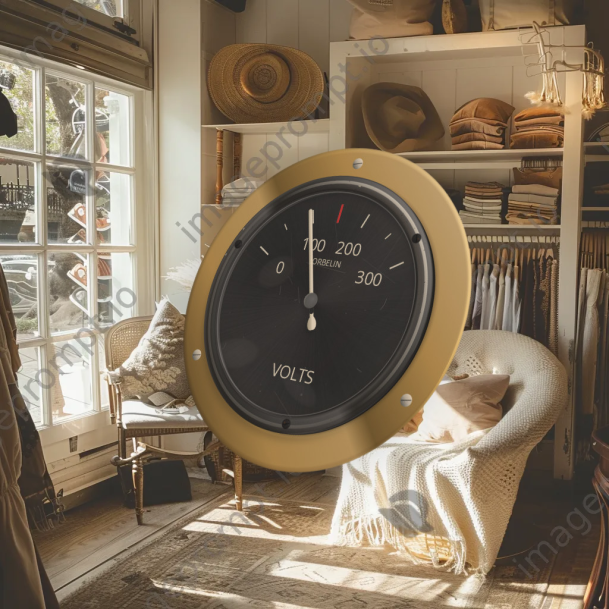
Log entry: V 100
